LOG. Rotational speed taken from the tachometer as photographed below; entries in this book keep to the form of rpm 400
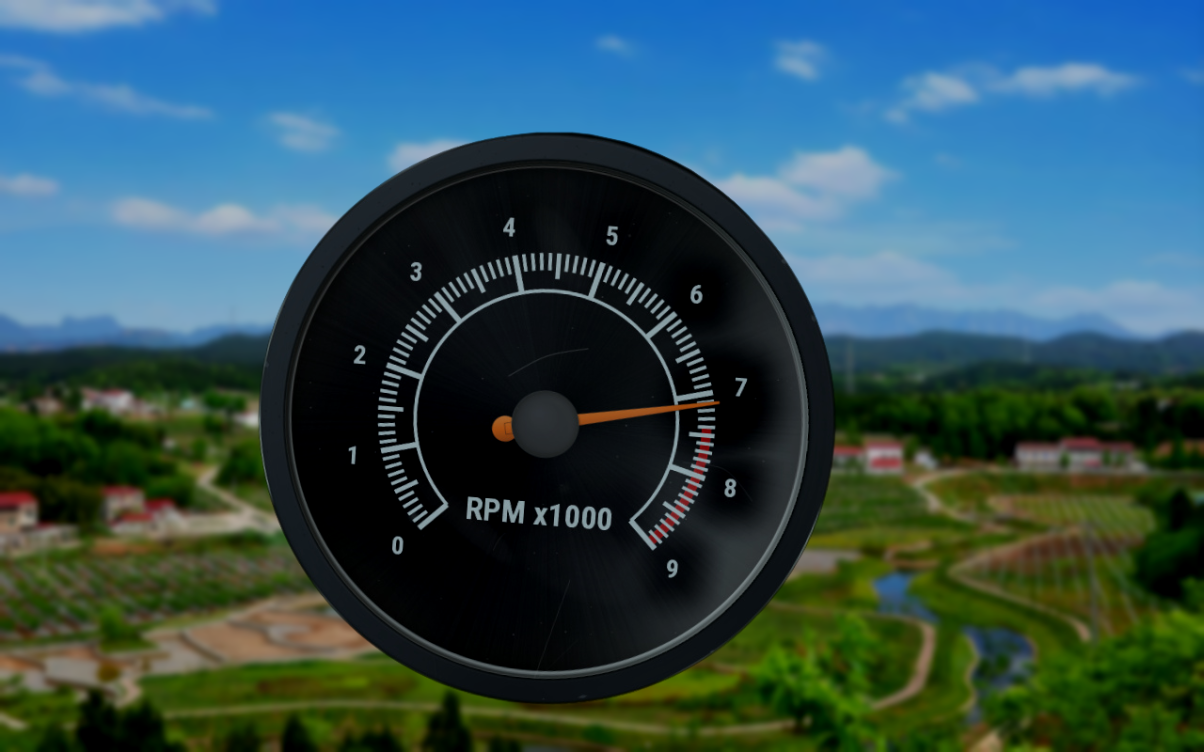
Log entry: rpm 7100
